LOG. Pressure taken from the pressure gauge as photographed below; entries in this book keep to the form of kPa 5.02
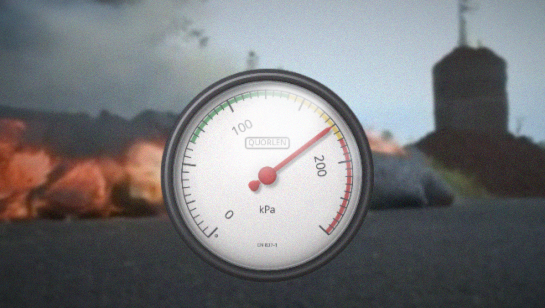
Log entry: kPa 175
